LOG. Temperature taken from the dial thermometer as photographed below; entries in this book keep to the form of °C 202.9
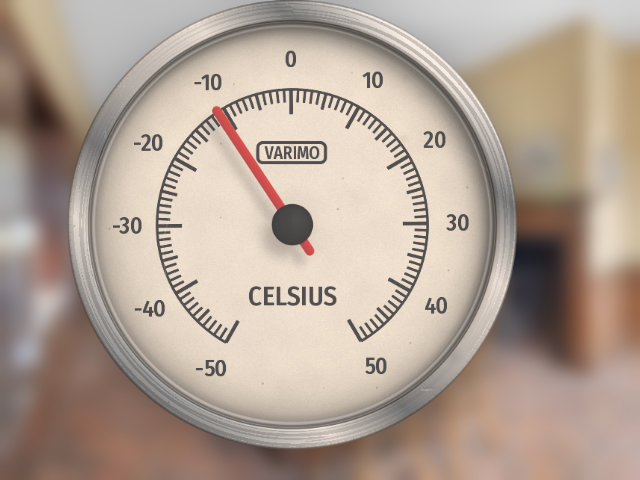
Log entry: °C -11
